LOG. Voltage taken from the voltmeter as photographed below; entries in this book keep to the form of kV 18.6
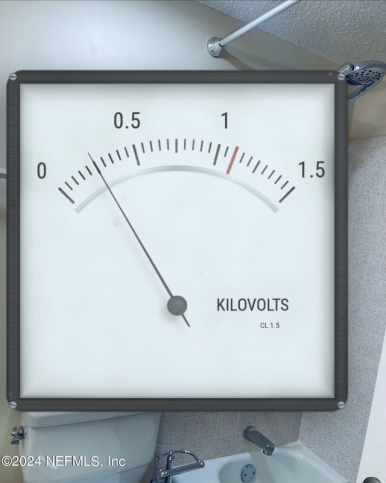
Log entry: kV 0.25
